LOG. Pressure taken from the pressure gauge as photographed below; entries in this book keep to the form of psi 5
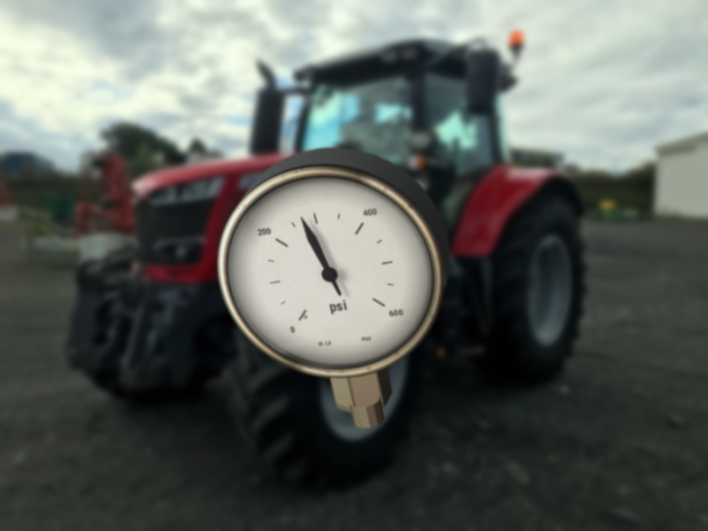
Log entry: psi 275
